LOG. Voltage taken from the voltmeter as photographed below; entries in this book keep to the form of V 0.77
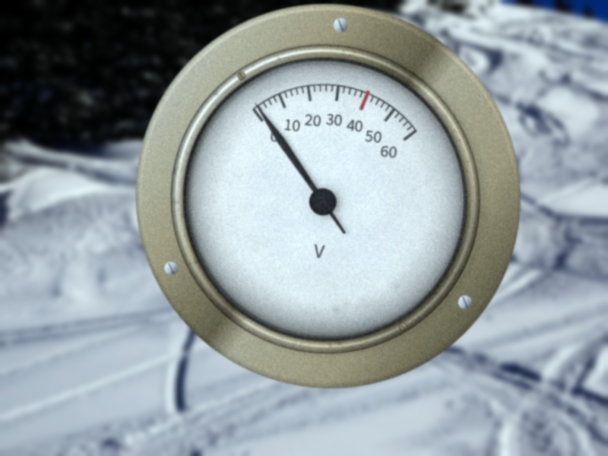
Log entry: V 2
